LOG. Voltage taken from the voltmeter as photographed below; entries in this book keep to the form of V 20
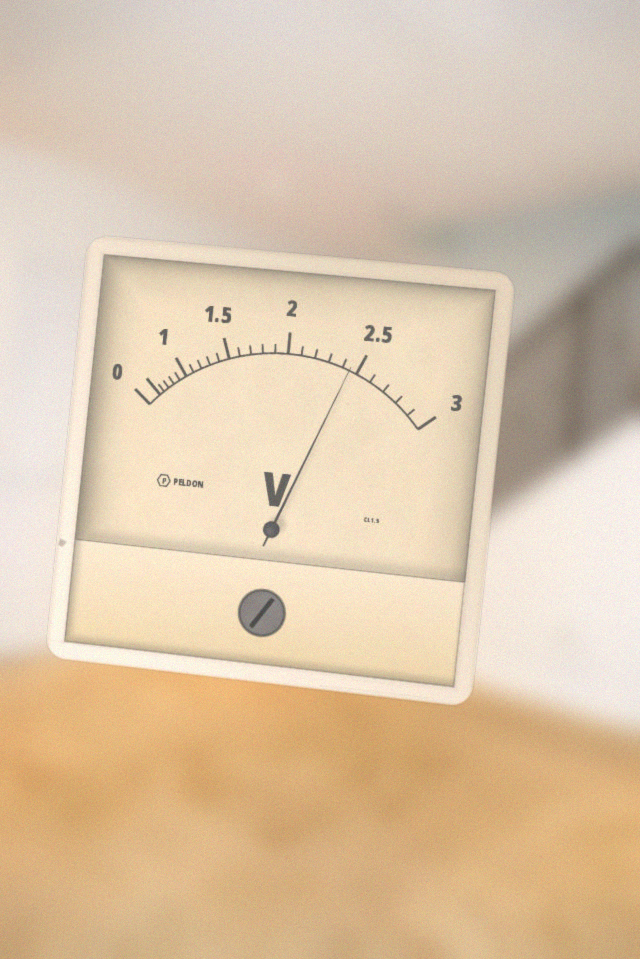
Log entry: V 2.45
